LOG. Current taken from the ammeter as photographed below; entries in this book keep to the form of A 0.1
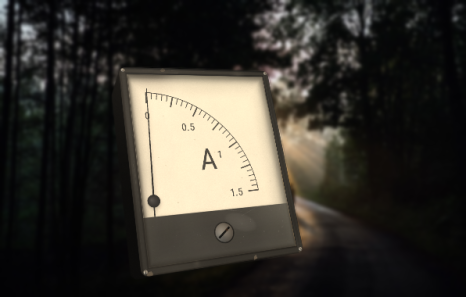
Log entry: A 0
